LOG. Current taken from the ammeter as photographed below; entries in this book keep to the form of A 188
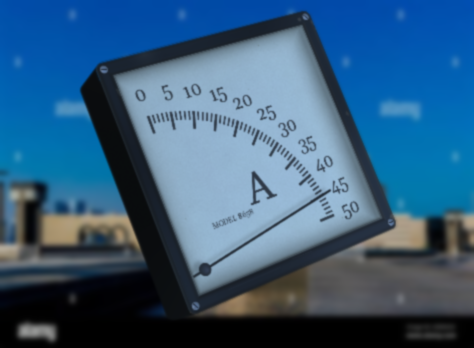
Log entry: A 45
